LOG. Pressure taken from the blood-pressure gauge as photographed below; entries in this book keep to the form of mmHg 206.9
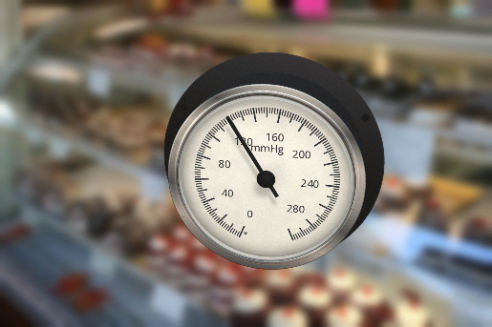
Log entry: mmHg 120
